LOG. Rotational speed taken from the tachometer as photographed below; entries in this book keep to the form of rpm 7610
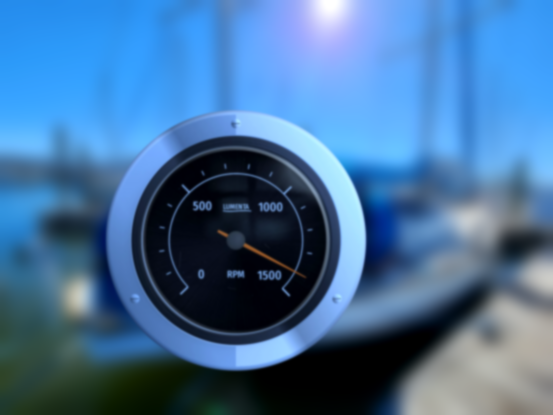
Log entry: rpm 1400
